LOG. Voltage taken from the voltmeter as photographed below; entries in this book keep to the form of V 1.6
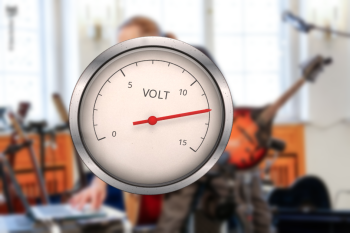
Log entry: V 12
